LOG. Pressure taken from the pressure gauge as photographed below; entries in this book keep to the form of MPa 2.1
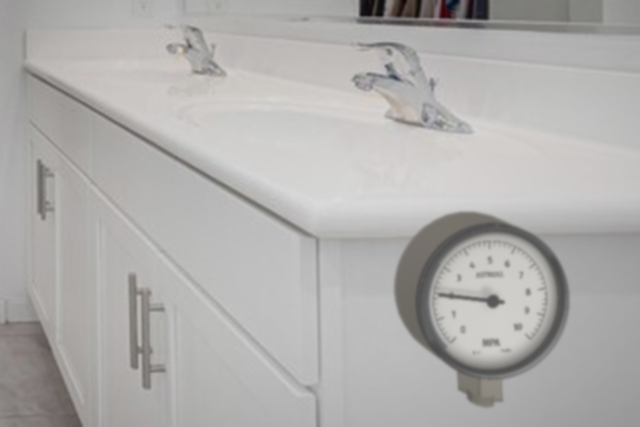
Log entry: MPa 2
